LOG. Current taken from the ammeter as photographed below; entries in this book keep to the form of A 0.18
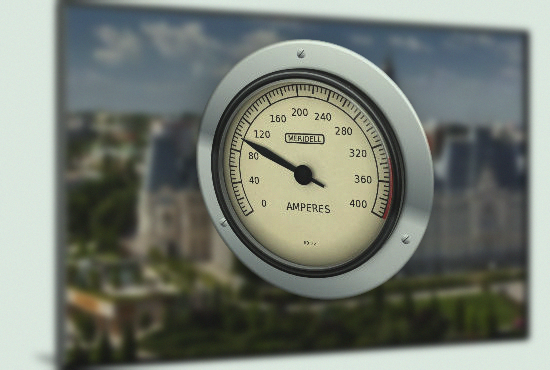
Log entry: A 100
